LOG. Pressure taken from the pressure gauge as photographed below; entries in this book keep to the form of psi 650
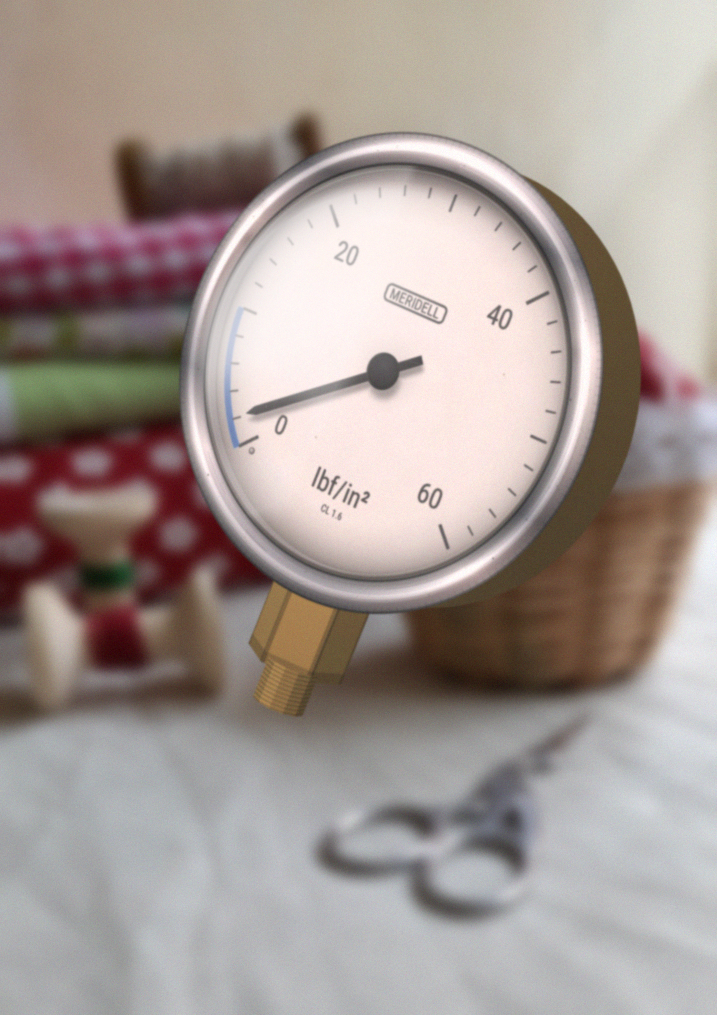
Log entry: psi 2
